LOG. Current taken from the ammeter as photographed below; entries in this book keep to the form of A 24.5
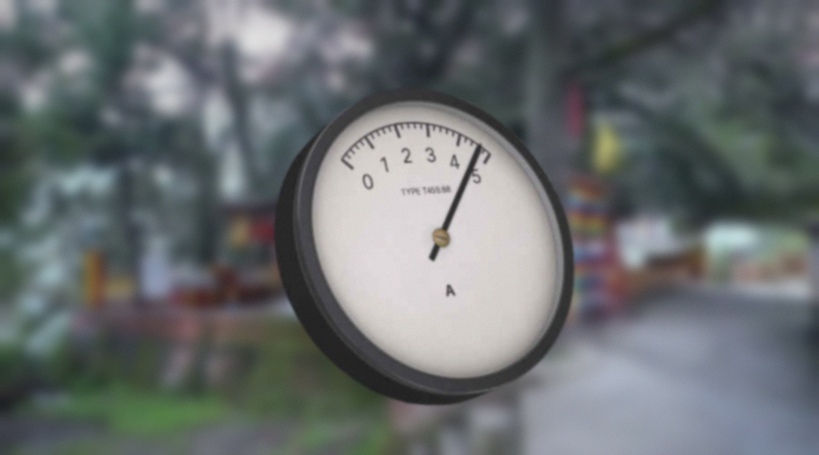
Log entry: A 4.6
